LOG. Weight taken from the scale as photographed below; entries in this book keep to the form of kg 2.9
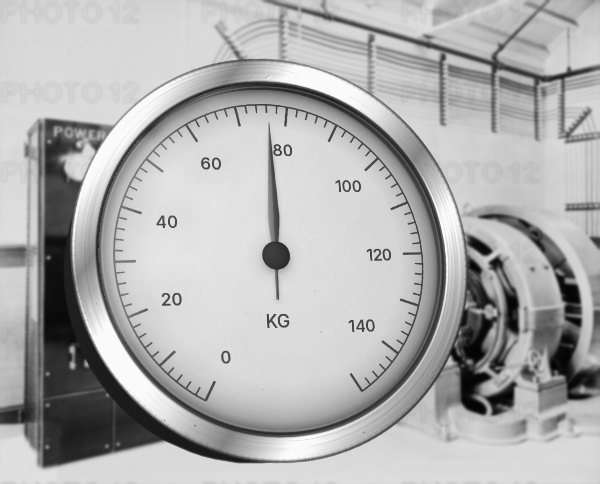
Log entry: kg 76
